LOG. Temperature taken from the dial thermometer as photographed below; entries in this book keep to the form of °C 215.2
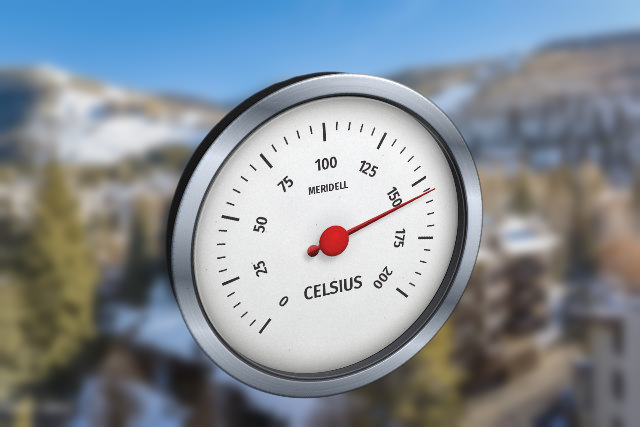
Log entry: °C 155
